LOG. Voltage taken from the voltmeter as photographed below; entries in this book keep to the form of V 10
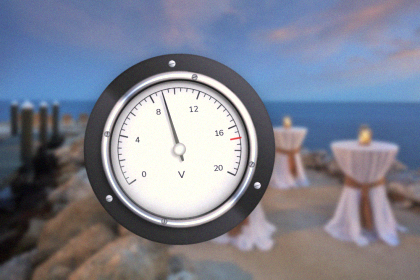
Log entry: V 9
